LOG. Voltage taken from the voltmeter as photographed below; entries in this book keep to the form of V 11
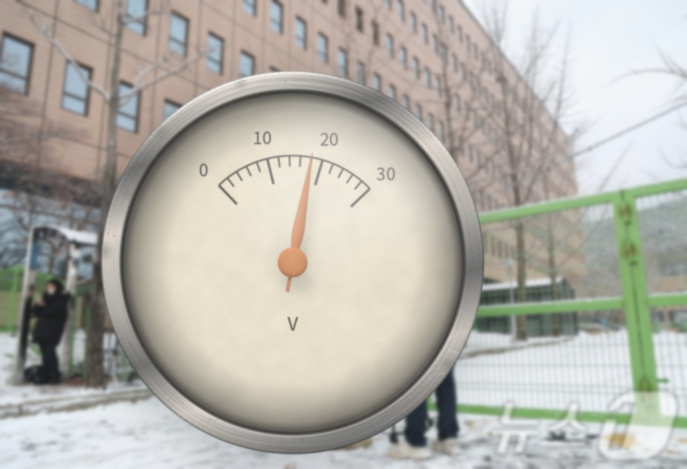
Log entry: V 18
